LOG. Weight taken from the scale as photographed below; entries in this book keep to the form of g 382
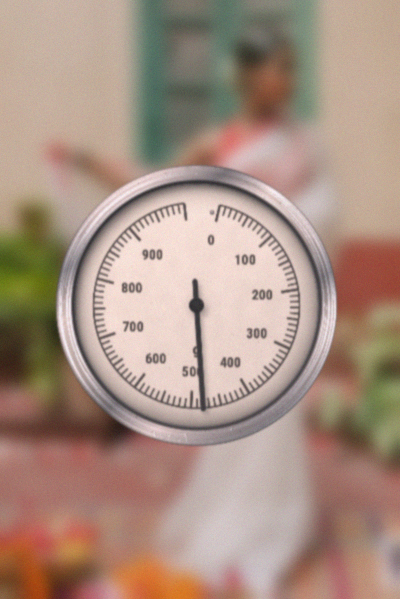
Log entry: g 480
